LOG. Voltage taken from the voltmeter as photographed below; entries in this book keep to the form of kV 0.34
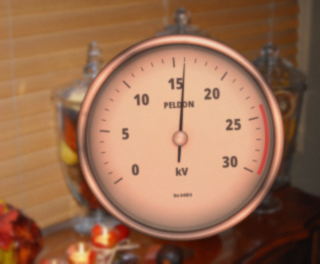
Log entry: kV 16
